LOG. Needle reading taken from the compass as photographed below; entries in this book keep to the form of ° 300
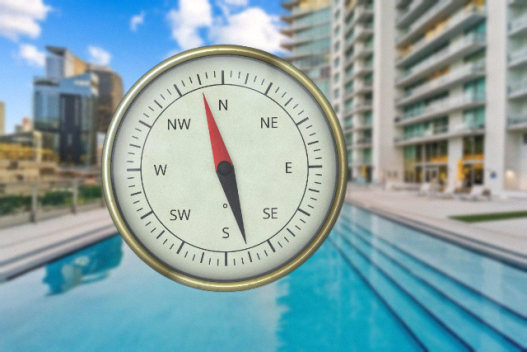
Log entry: ° 345
